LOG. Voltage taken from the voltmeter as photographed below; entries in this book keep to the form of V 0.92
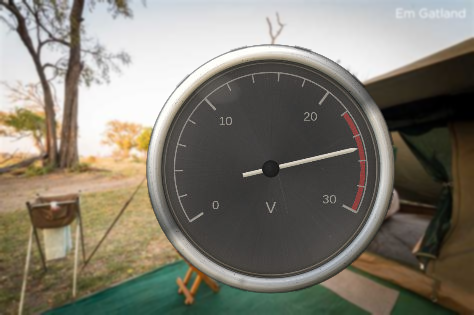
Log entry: V 25
